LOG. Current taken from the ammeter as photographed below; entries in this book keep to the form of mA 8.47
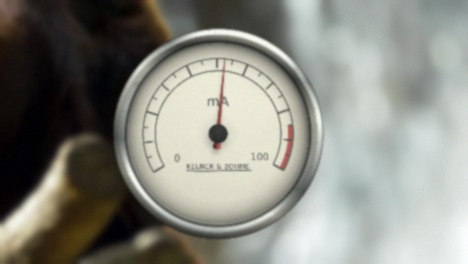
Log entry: mA 52.5
